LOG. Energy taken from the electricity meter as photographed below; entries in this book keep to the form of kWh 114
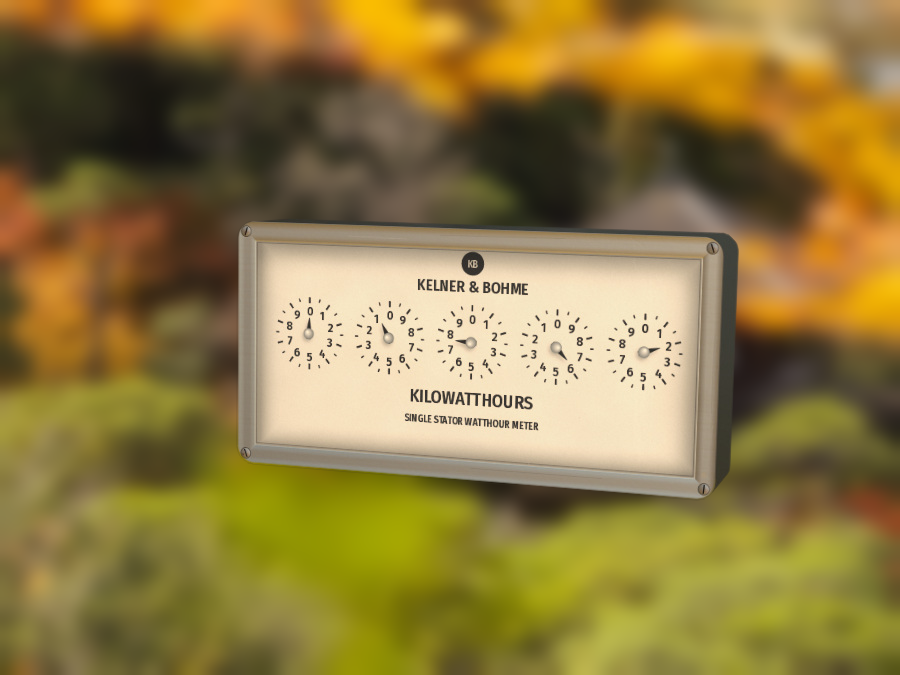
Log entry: kWh 762
